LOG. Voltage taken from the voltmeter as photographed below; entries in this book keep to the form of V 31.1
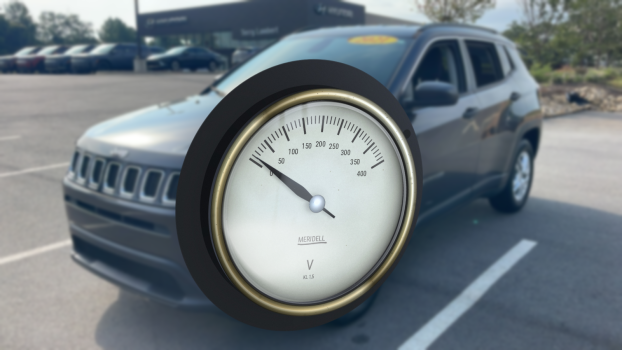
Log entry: V 10
